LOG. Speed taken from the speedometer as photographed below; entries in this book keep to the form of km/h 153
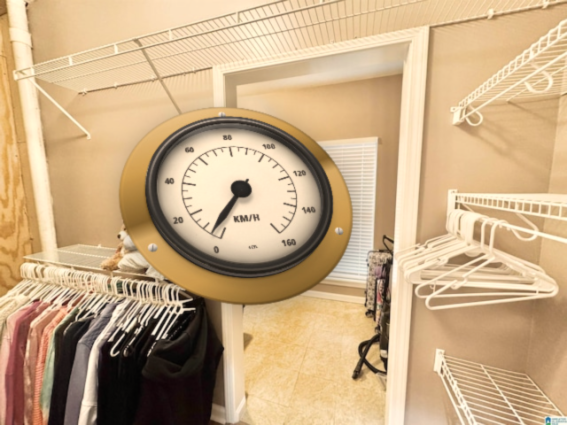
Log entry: km/h 5
